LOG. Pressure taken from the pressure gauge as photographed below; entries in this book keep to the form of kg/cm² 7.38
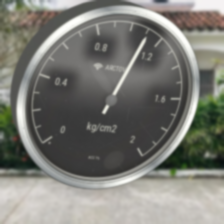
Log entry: kg/cm² 1.1
